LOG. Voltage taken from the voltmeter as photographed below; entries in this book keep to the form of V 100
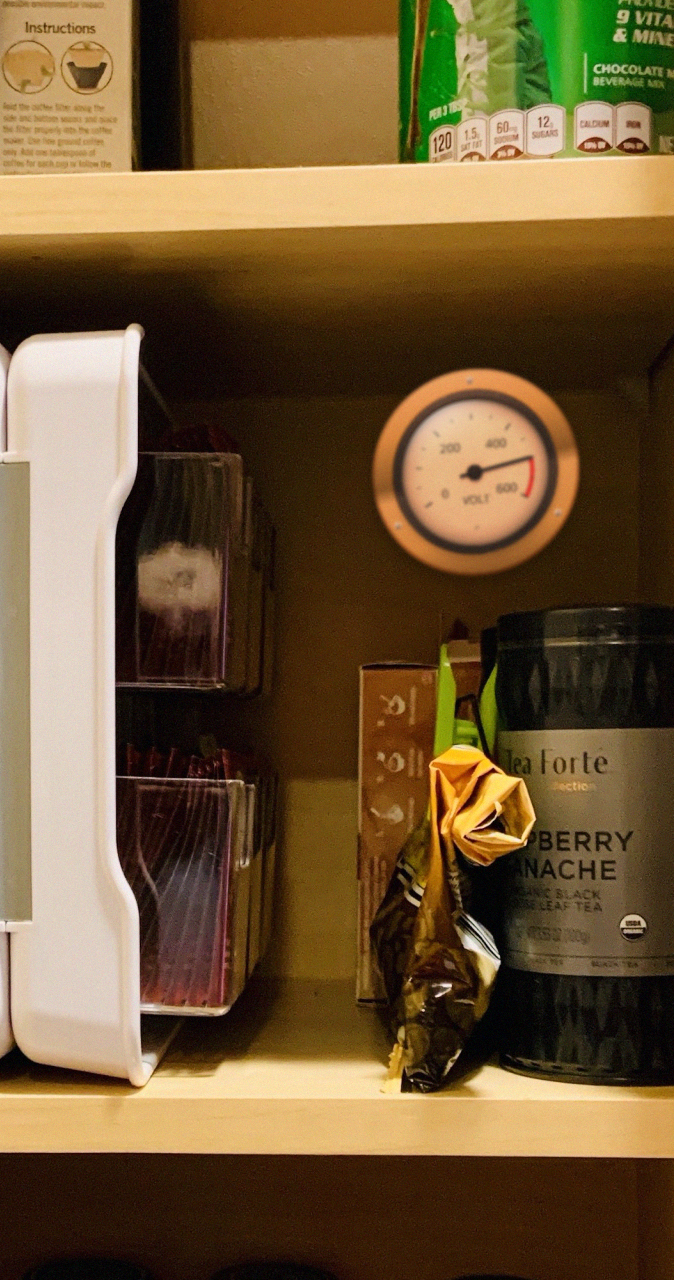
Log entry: V 500
